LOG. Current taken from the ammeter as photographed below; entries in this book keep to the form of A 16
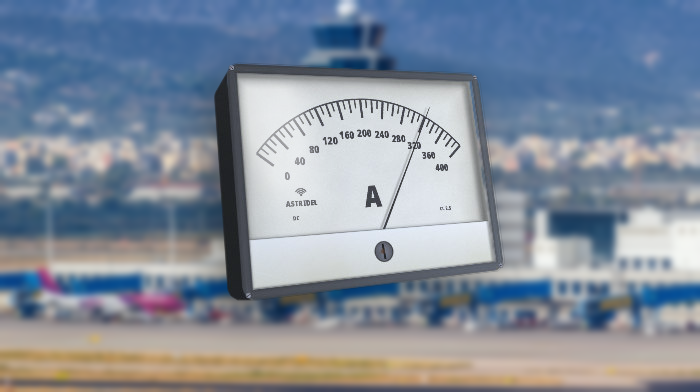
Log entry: A 320
